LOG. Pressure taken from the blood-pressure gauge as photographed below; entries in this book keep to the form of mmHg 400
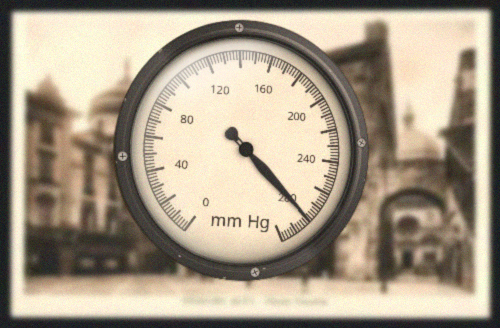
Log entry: mmHg 280
